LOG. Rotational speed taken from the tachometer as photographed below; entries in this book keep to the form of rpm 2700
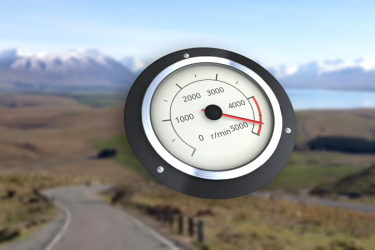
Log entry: rpm 4750
